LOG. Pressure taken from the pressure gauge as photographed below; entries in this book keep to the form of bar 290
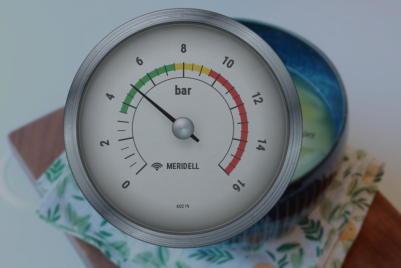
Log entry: bar 5
